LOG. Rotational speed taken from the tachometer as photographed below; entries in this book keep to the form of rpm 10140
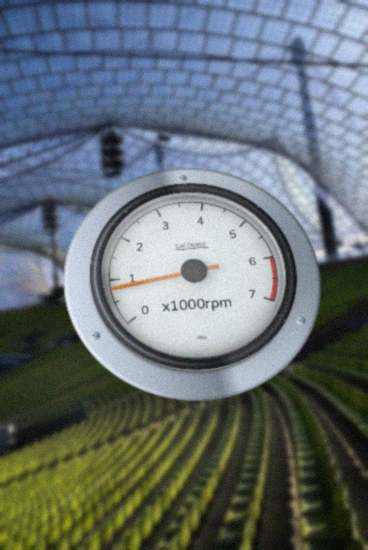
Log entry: rpm 750
